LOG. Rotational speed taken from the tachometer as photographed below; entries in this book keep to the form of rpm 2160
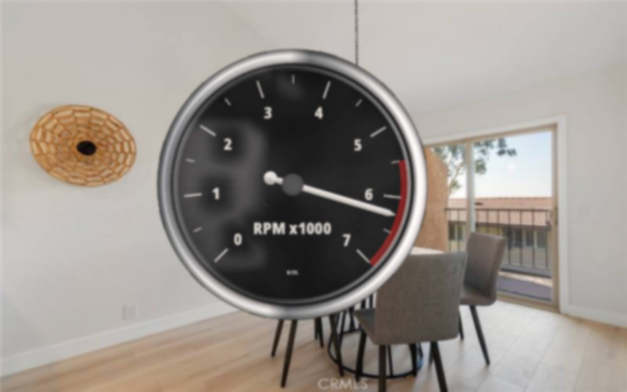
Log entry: rpm 6250
